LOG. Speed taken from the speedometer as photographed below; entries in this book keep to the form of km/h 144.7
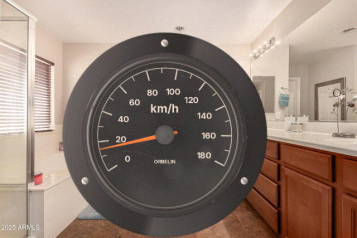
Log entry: km/h 15
